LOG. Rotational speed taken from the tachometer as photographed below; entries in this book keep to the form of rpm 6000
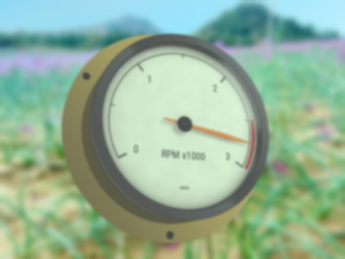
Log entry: rpm 2750
